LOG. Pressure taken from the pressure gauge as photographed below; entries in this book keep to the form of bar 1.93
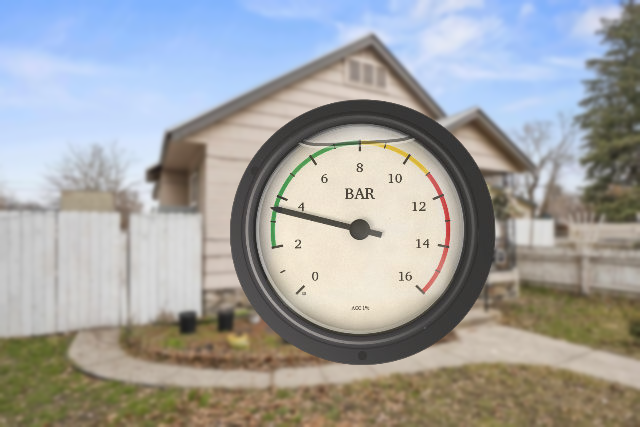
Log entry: bar 3.5
